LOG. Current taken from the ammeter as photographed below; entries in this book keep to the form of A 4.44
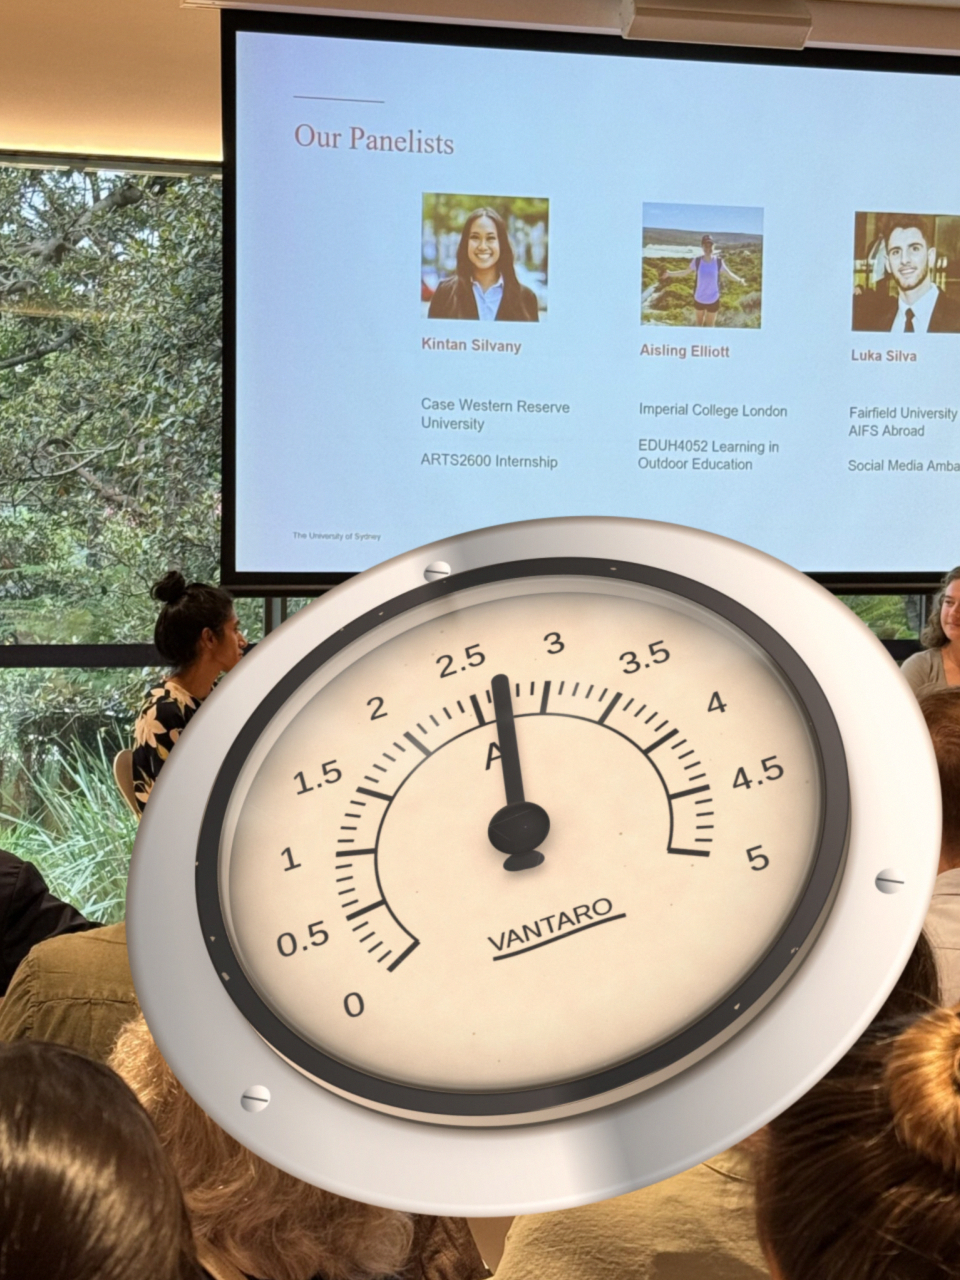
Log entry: A 2.7
